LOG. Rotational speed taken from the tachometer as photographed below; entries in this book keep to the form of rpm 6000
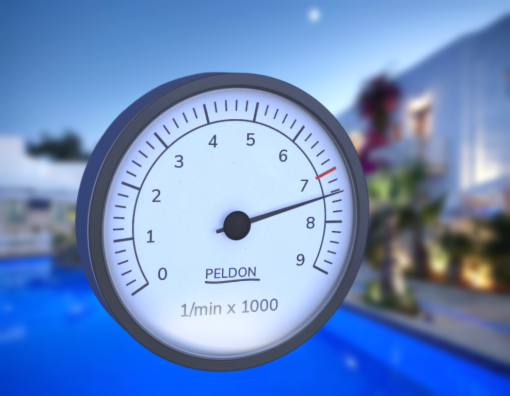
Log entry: rpm 7400
